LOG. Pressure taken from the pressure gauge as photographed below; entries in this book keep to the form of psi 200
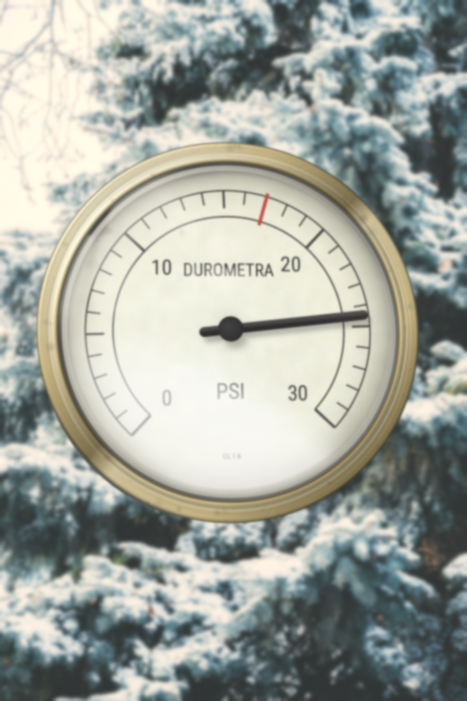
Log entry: psi 24.5
